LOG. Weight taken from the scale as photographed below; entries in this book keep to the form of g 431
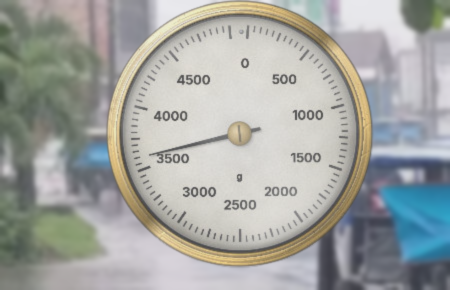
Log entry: g 3600
